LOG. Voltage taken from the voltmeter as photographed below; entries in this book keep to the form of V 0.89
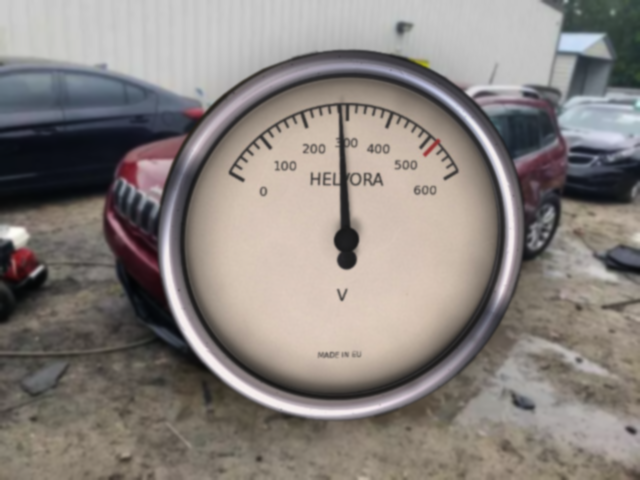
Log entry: V 280
